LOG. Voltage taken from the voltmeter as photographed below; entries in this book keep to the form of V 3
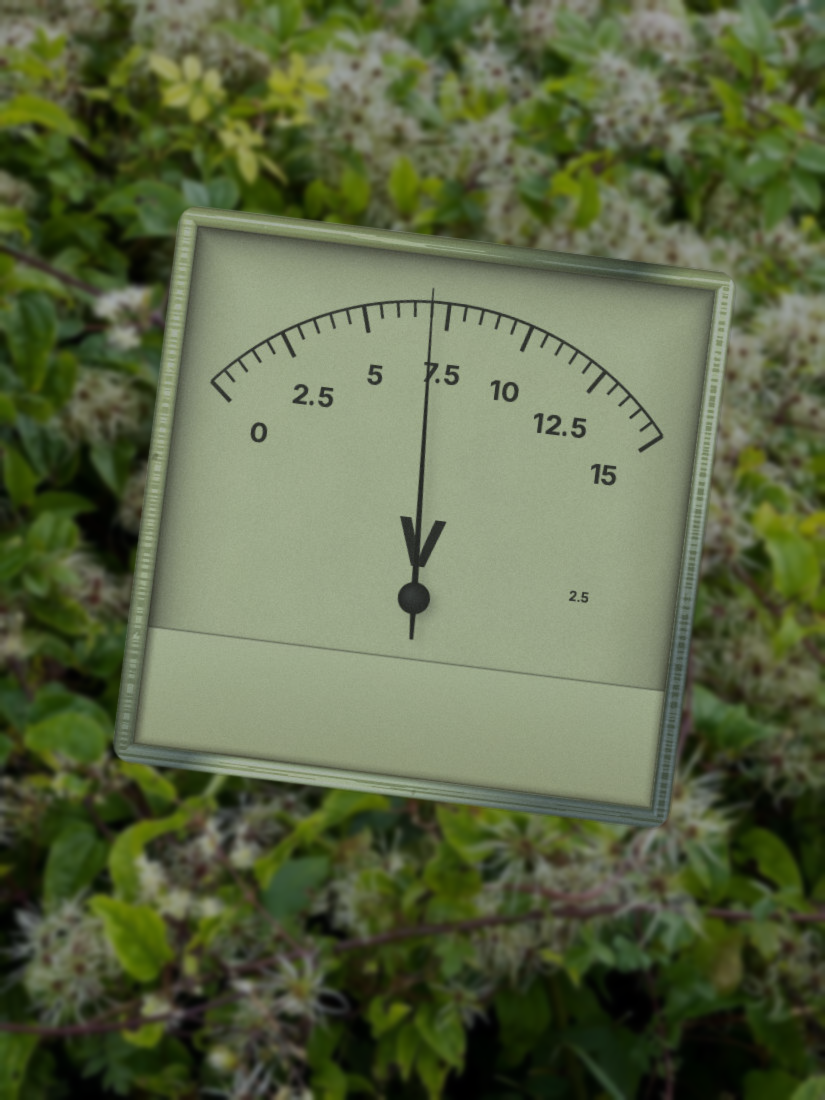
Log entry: V 7
